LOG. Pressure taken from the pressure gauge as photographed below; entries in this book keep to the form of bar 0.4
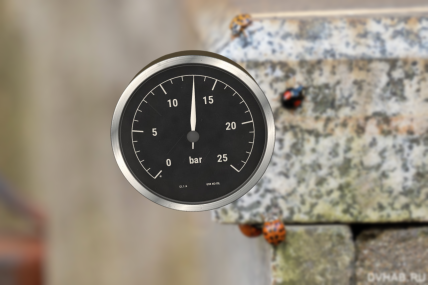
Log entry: bar 13
